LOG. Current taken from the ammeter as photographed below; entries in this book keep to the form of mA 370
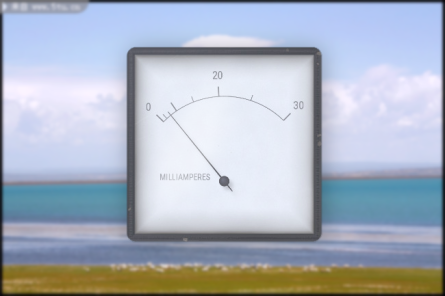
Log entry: mA 7.5
